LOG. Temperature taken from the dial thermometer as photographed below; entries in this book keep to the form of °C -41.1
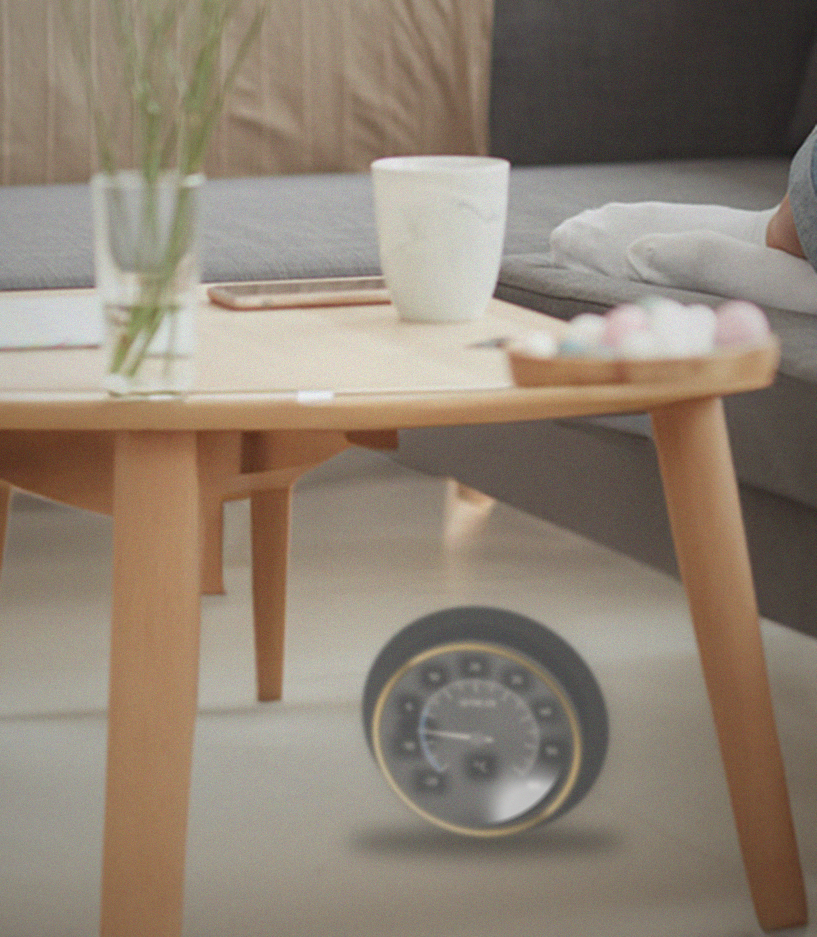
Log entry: °C -5
